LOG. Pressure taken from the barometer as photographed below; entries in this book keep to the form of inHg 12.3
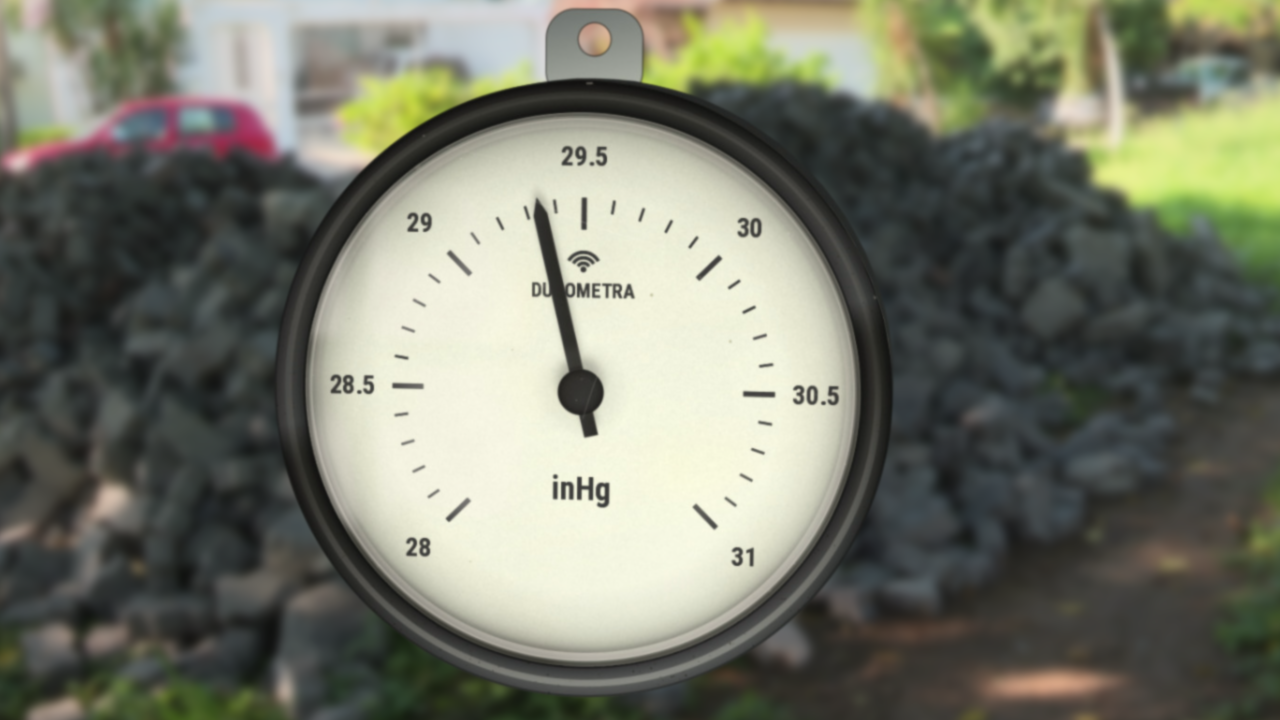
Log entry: inHg 29.35
